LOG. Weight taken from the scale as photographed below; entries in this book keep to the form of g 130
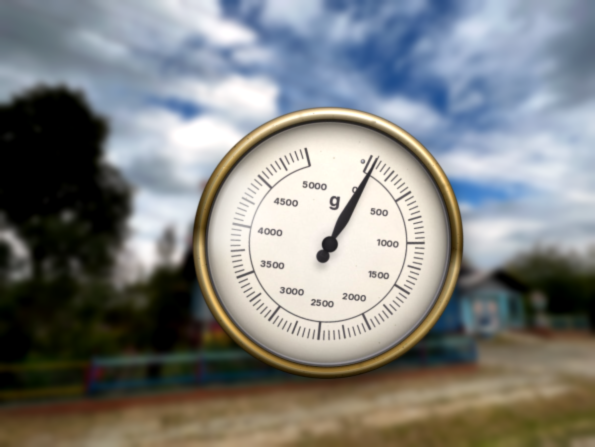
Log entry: g 50
